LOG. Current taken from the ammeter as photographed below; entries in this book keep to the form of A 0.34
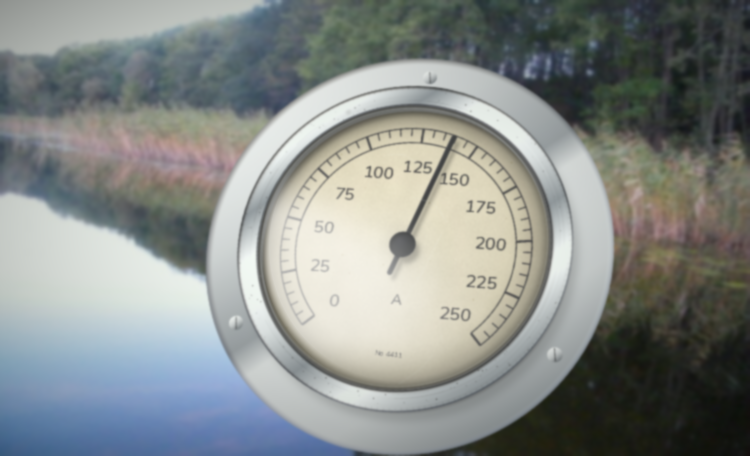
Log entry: A 140
